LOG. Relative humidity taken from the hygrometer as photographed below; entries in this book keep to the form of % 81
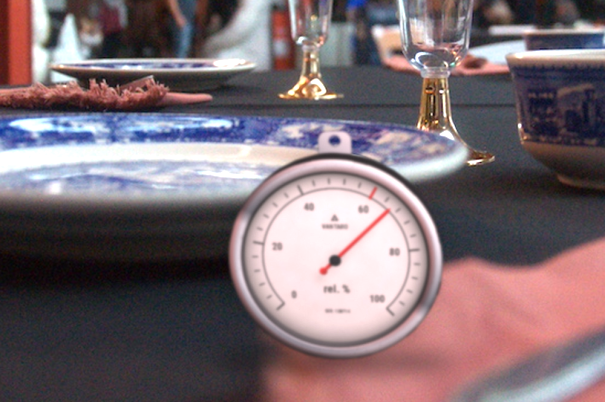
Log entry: % 66
